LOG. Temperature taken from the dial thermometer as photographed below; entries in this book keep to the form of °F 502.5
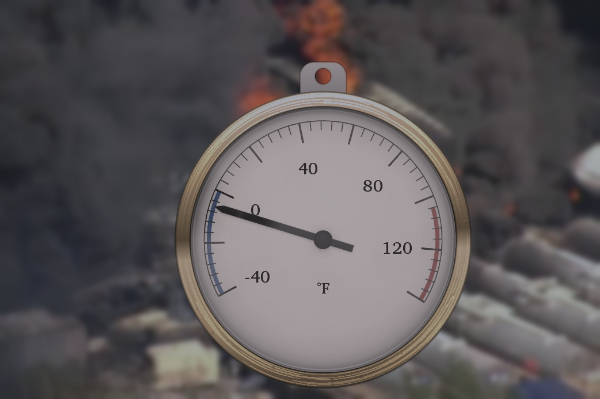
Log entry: °F -6
